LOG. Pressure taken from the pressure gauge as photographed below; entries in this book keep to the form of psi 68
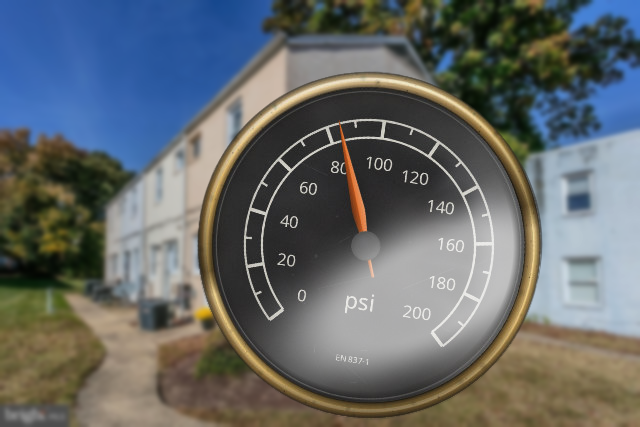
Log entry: psi 85
